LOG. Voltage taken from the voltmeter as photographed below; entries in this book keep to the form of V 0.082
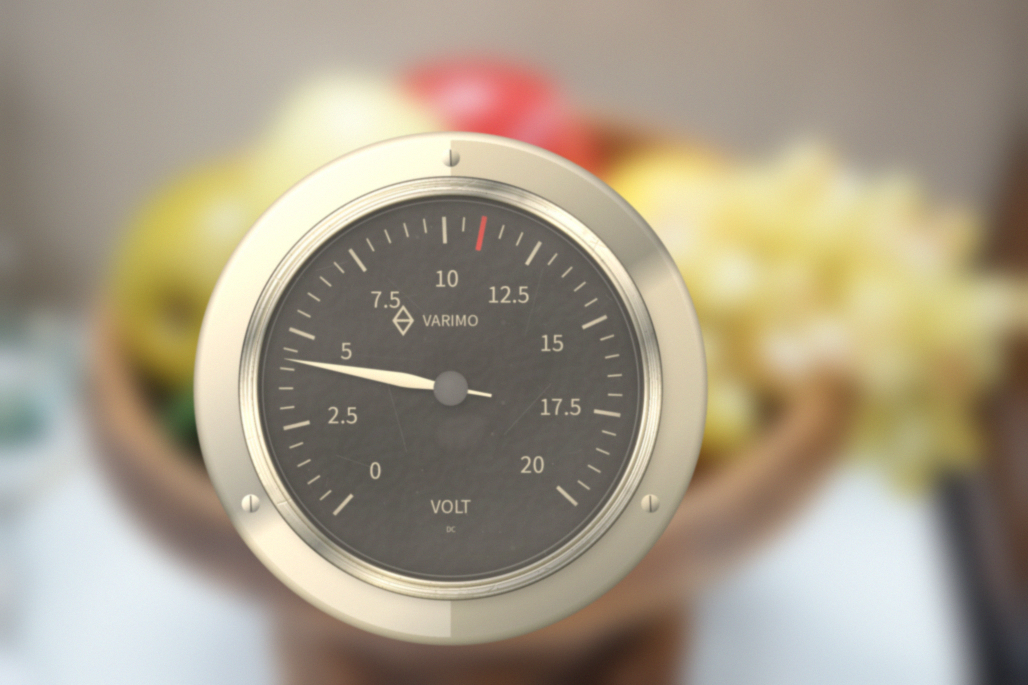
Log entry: V 4.25
